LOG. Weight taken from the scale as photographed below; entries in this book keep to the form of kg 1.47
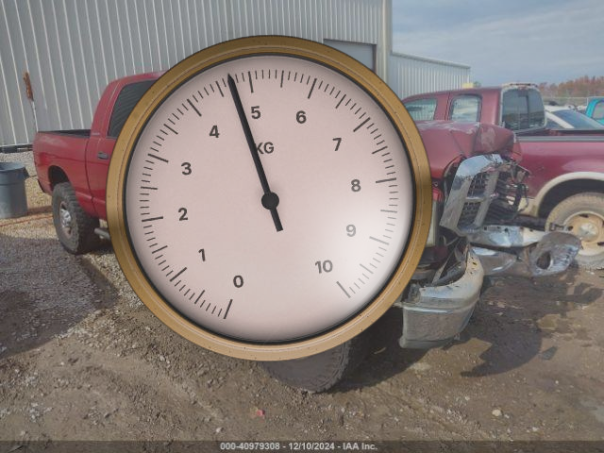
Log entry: kg 4.7
